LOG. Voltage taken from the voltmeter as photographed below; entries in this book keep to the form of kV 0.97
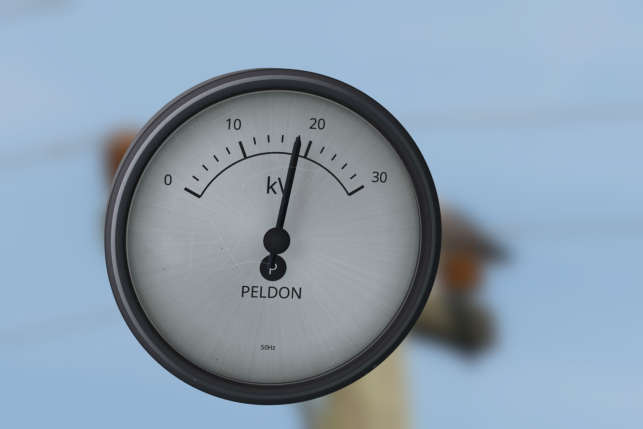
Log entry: kV 18
